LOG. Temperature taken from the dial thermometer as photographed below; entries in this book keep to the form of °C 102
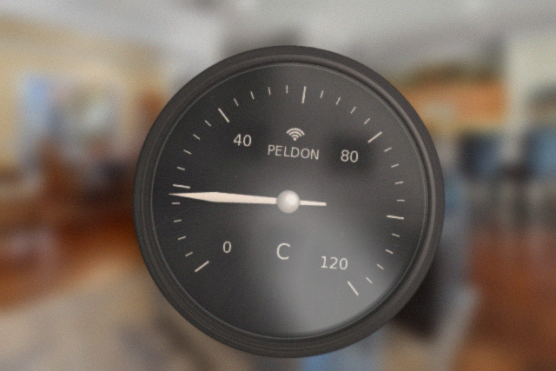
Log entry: °C 18
